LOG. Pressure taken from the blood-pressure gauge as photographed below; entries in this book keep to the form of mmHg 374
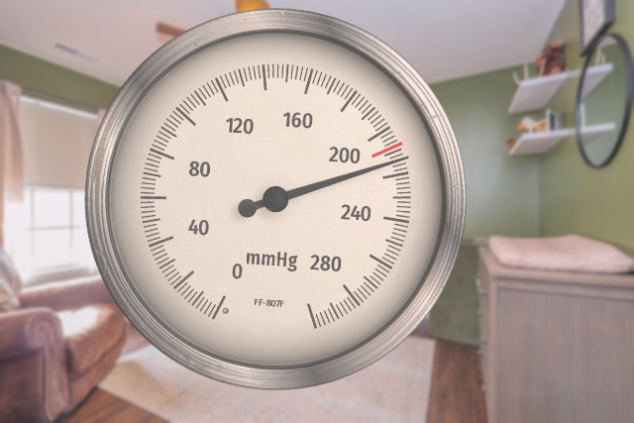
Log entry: mmHg 214
